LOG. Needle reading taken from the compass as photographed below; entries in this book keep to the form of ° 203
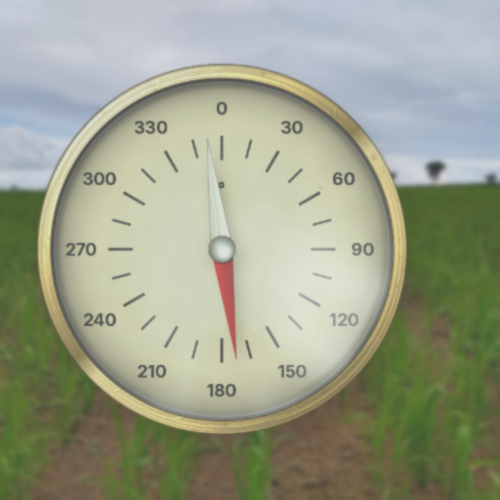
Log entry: ° 172.5
